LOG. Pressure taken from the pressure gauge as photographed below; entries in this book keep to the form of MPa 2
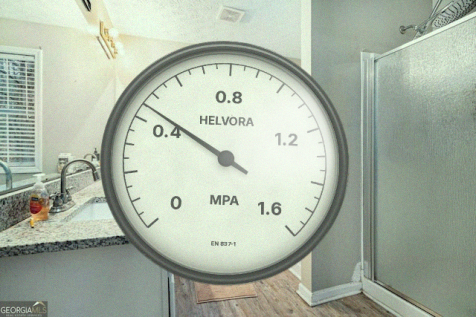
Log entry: MPa 0.45
